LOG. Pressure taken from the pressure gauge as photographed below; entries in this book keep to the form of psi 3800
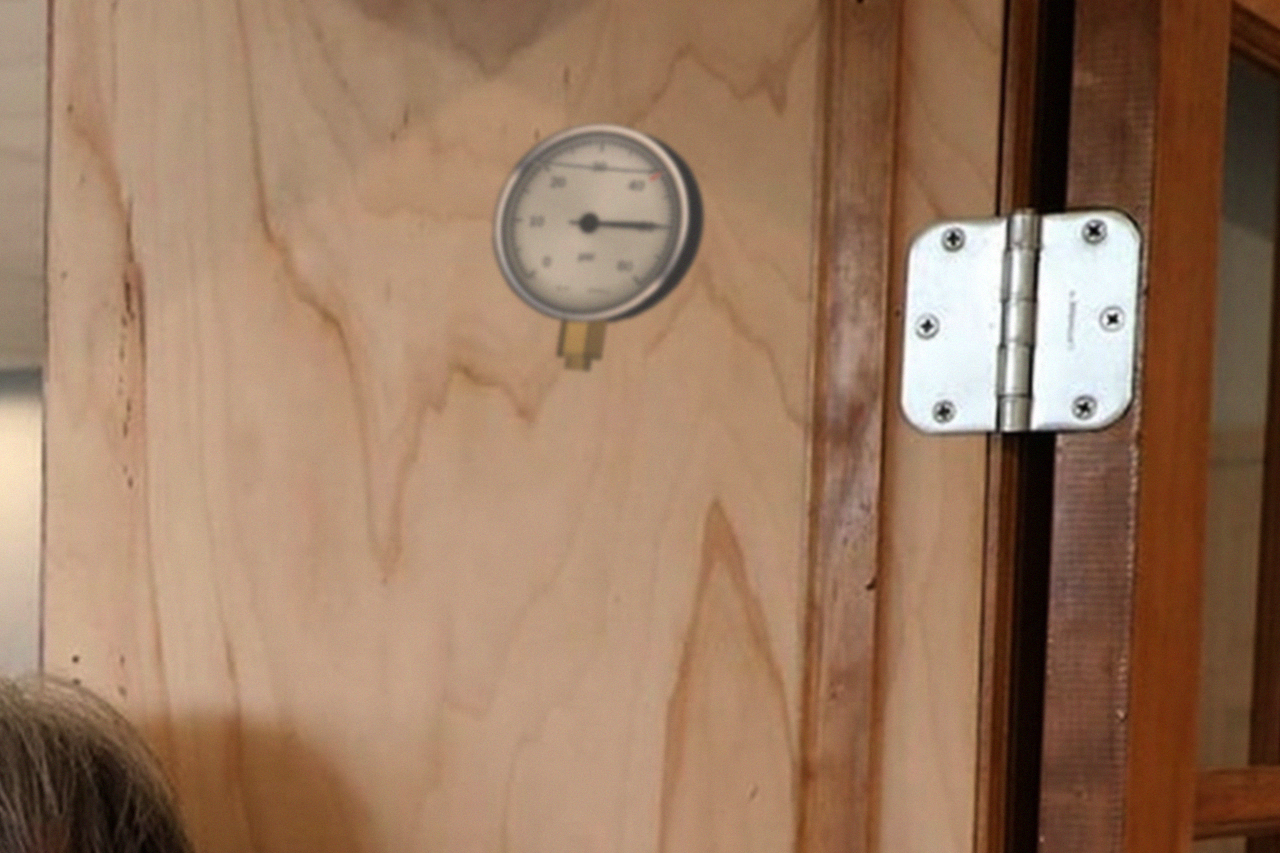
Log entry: psi 50
